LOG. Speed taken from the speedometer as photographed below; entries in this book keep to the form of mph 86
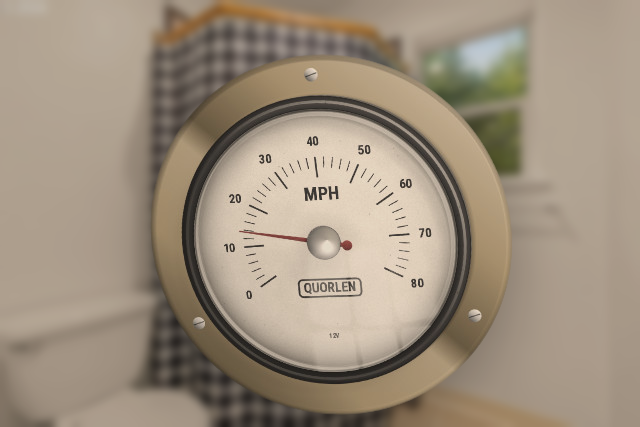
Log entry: mph 14
